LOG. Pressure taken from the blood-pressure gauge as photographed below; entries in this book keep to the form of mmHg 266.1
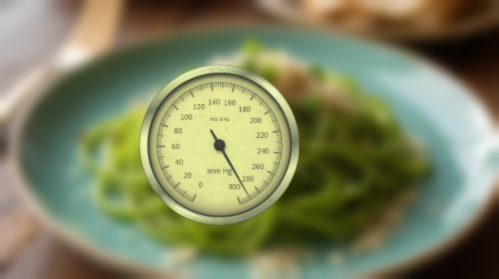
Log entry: mmHg 290
